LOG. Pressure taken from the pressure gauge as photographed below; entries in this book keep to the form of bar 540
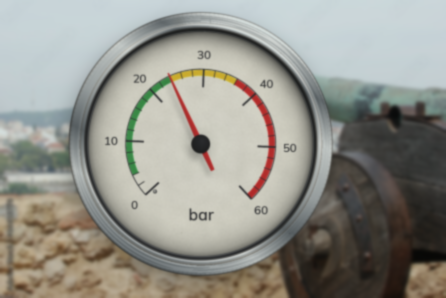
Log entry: bar 24
